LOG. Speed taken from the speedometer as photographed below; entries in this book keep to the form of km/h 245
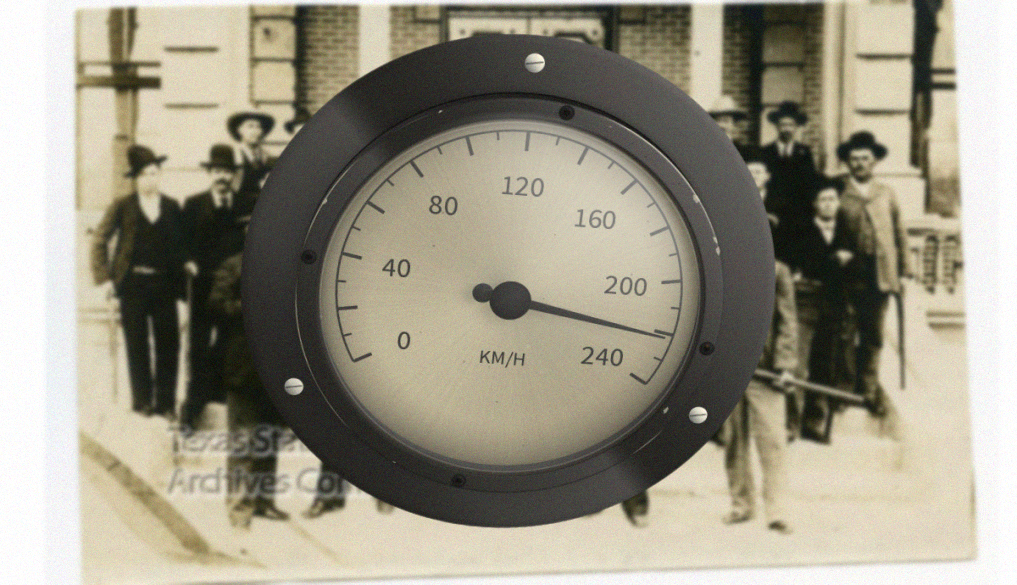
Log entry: km/h 220
